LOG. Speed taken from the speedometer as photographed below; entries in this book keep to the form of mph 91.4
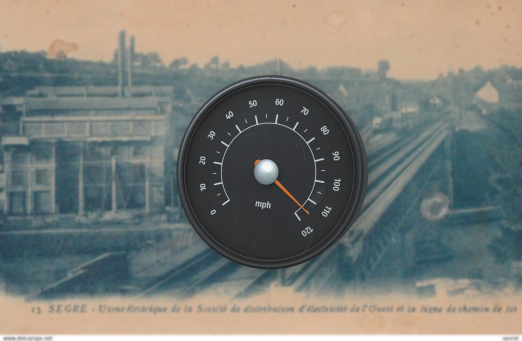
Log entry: mph 115
